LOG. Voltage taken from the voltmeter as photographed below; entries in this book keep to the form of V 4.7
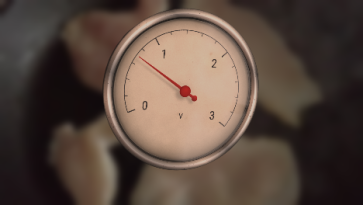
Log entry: V 0.7
